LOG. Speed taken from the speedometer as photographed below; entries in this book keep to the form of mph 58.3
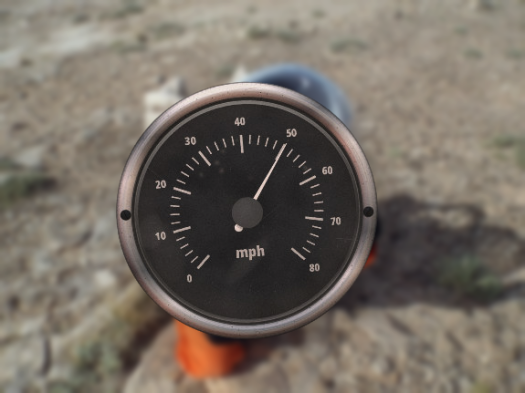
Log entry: mph 50
